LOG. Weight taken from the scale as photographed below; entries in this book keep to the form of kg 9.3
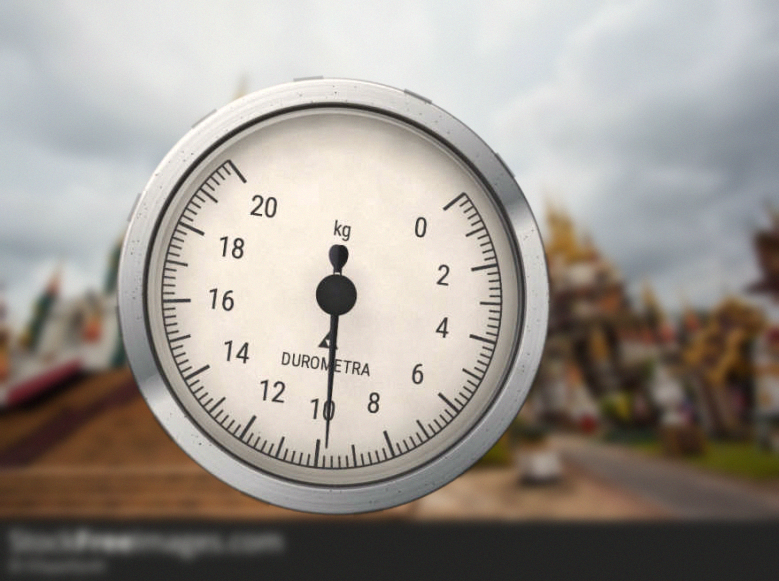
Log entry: kg 9.8
